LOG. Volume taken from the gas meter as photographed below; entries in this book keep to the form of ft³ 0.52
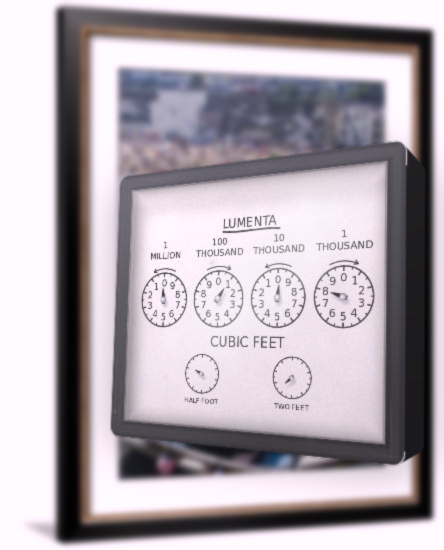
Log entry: ft³ 9800
